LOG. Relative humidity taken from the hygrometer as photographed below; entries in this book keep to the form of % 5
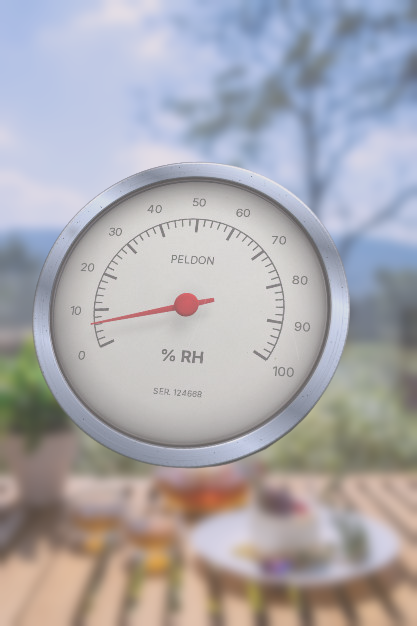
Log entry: % 6
